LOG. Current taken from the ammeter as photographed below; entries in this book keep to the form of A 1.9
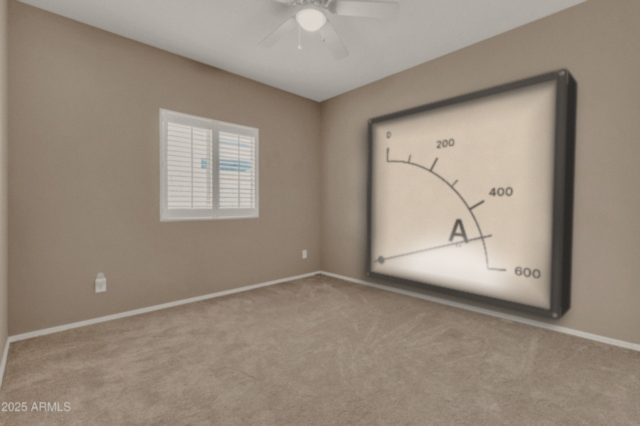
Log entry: A 500
